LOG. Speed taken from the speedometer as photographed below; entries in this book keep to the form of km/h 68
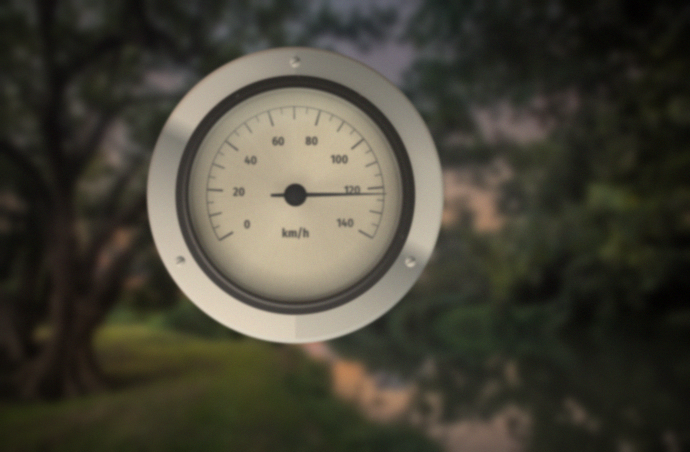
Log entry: km/h 122.5
